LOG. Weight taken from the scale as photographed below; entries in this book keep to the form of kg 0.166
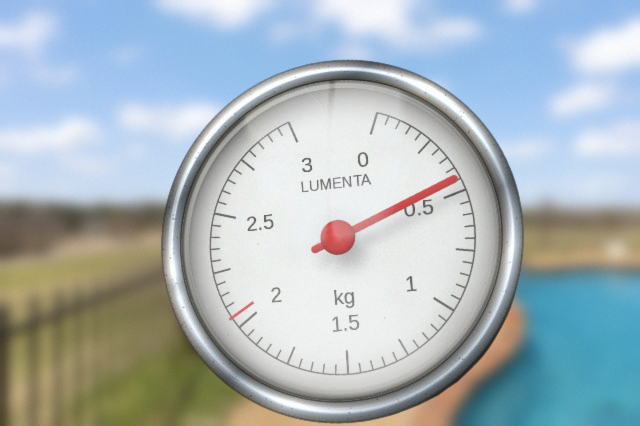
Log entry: kg 0.45
